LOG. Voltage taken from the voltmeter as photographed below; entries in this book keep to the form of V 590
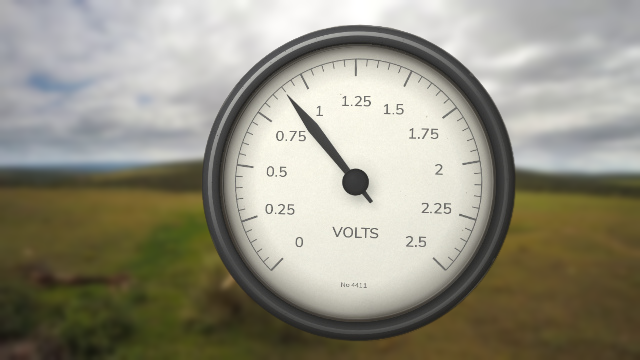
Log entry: V 0.9
